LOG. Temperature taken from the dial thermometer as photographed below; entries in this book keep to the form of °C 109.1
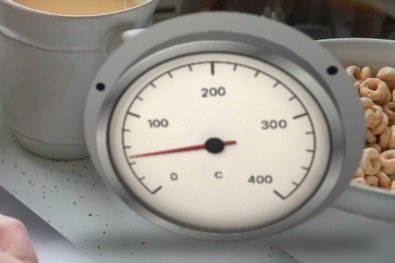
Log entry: °C 50
